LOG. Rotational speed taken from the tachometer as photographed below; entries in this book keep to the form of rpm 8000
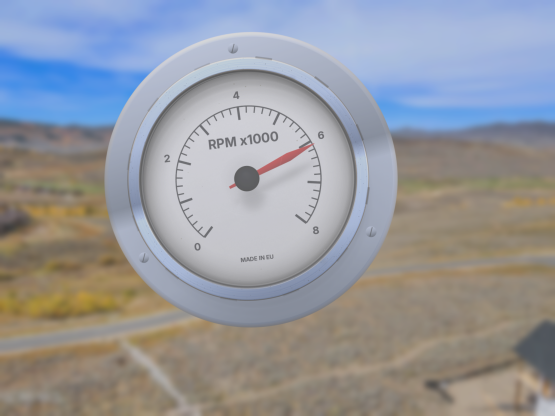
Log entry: rpm 6100
